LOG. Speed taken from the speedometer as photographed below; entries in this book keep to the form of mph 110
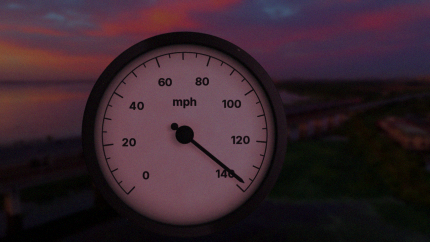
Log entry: mph 137.5
